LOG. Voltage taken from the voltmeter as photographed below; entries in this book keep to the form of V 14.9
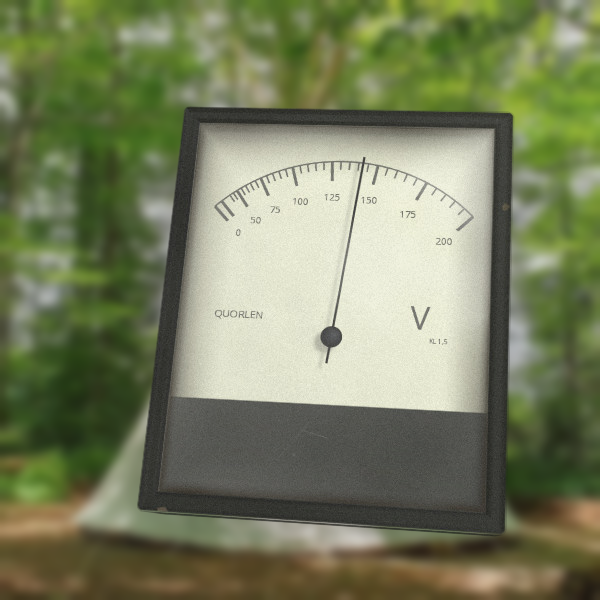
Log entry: V 142.5
